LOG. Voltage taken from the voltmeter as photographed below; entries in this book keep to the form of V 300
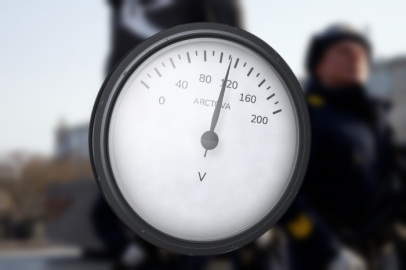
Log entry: V 110
